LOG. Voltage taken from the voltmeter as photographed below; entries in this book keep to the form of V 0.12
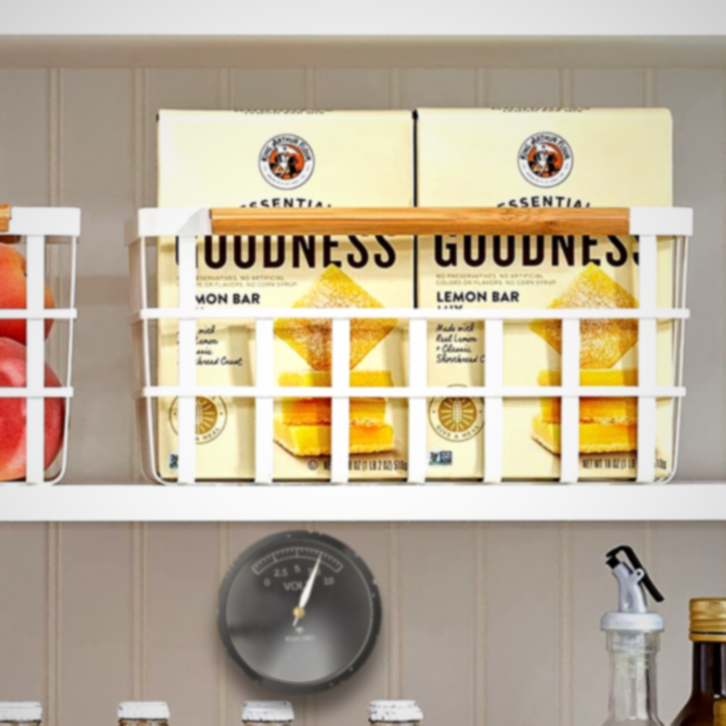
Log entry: V 7.5
